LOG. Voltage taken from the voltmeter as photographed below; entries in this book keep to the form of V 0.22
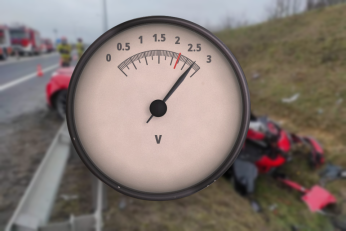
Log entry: V 2.75
